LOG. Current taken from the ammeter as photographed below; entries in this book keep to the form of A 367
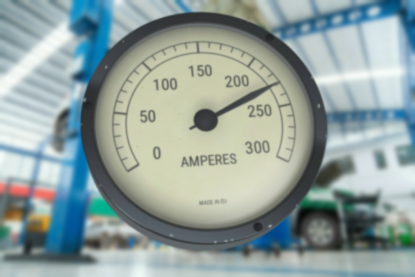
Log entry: A 230
